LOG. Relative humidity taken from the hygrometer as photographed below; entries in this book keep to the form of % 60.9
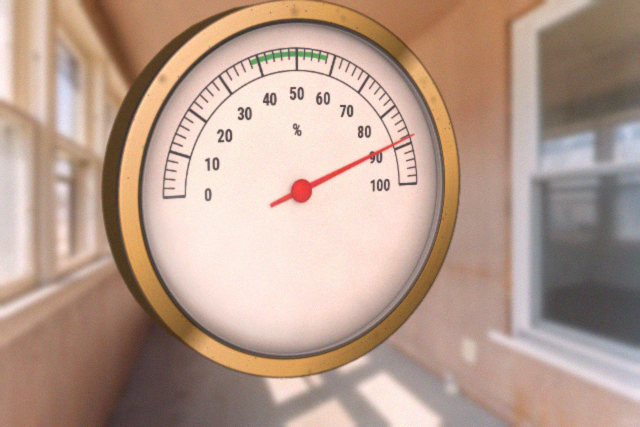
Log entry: % 88
